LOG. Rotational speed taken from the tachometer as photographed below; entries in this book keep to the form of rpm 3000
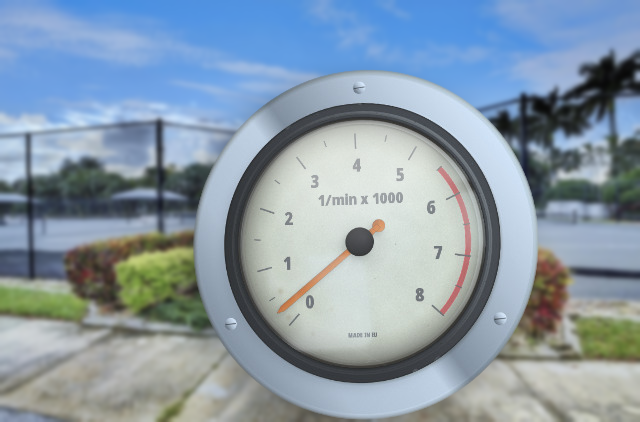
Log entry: rpm 250
